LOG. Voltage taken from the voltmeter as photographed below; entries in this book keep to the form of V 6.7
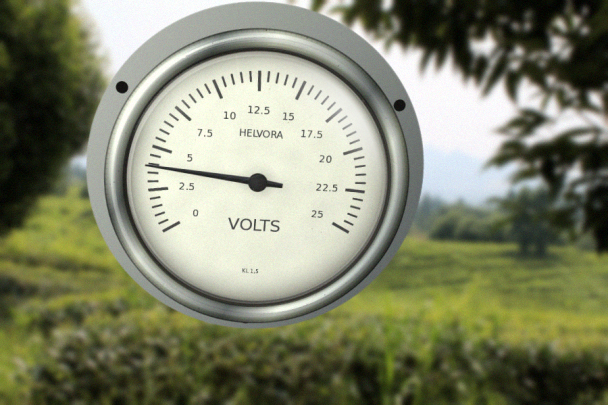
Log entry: V 4
